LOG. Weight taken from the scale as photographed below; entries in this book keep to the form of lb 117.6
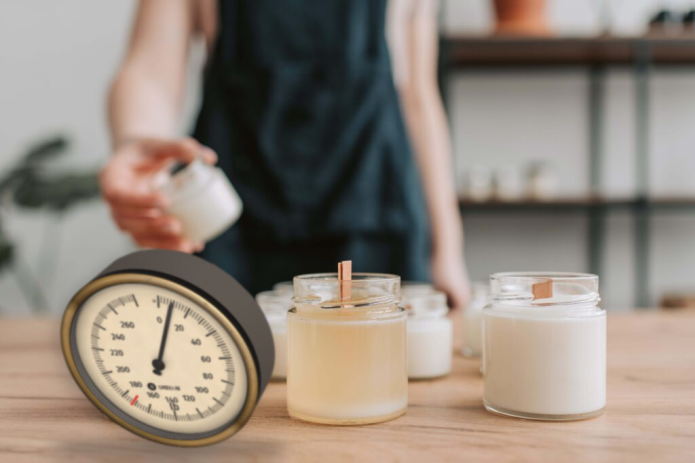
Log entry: lb 10
